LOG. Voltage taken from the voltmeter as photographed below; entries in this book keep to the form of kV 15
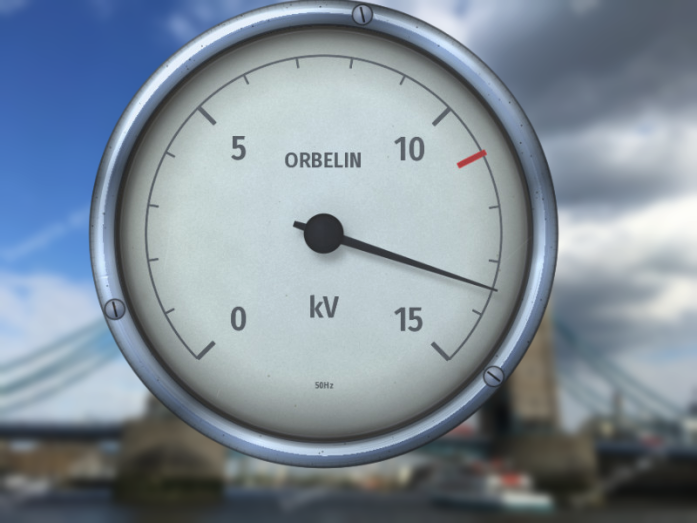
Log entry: kV 13.5
